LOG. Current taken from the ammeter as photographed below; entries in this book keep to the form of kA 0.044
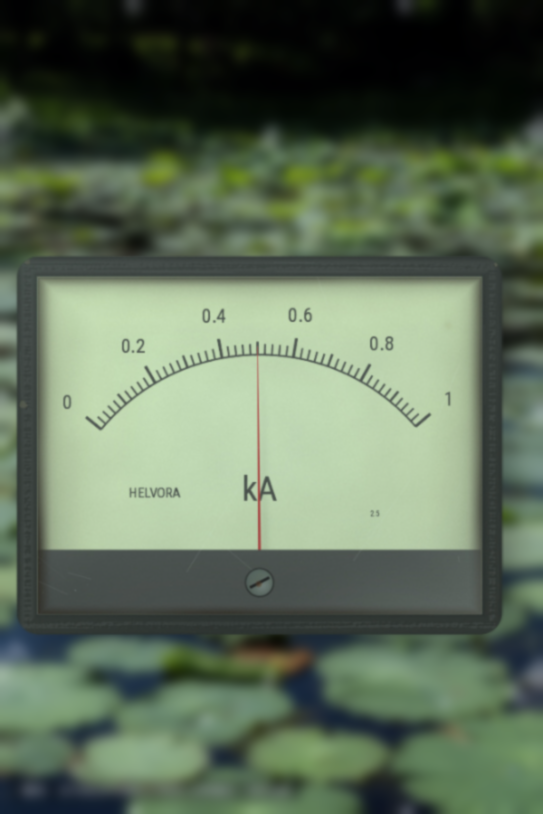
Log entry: kA 0.5
